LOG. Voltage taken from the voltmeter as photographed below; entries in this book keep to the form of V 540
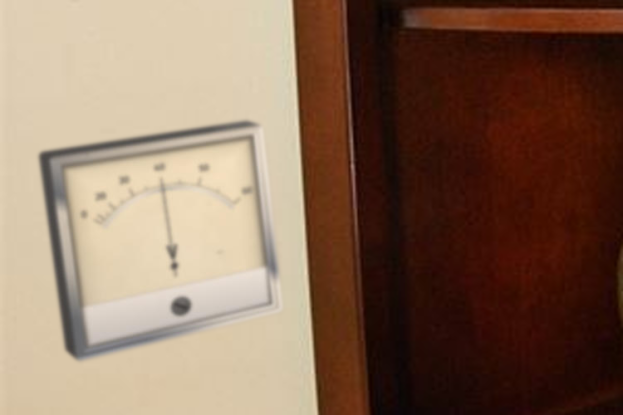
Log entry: V 40
